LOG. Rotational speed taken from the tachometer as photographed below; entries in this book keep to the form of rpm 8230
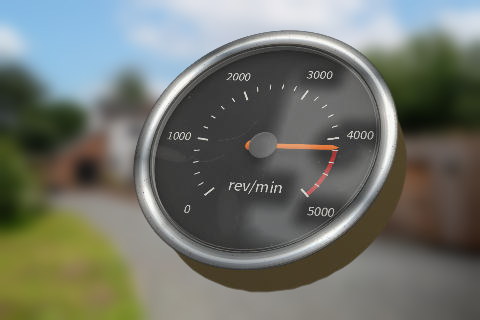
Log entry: rpm 4200
